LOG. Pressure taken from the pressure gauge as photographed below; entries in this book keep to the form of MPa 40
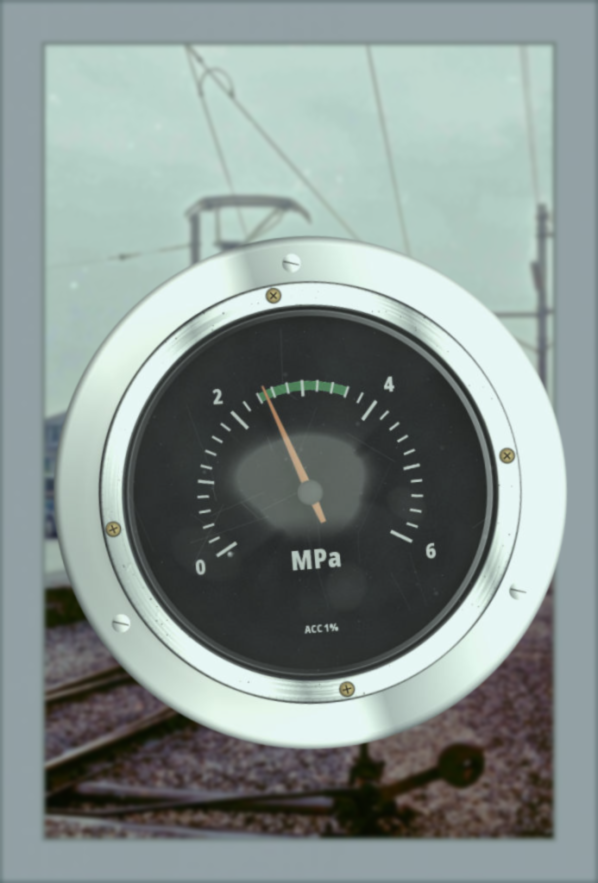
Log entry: MPa 2.5
